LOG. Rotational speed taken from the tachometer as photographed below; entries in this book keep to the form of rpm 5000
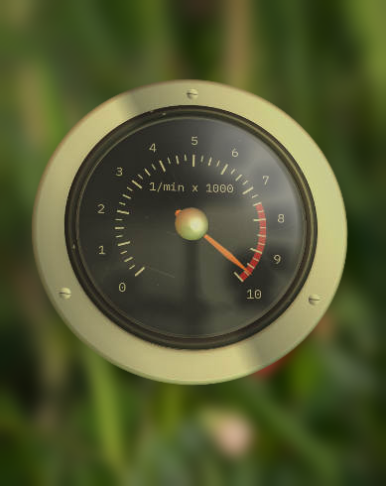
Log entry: rpm 9750
